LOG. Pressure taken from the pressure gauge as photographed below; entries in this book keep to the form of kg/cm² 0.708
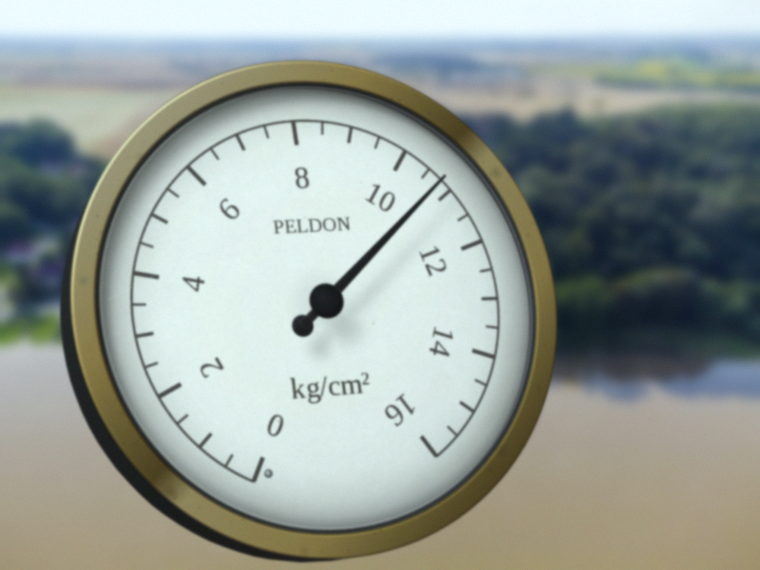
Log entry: kg/cm² 10.75
